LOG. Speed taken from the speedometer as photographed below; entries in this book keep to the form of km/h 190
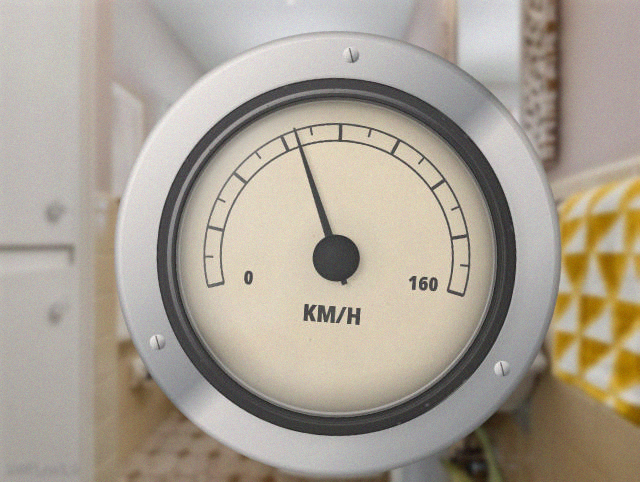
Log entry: km/h 65
